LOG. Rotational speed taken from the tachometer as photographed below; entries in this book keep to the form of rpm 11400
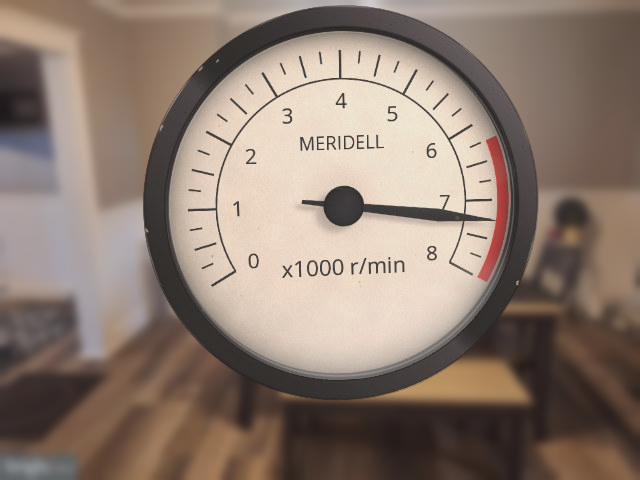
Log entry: rpm 7250
